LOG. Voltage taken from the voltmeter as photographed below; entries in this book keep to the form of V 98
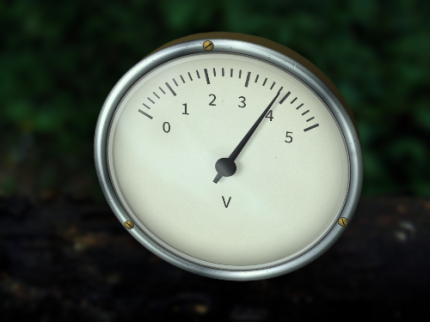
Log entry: V 3.8
